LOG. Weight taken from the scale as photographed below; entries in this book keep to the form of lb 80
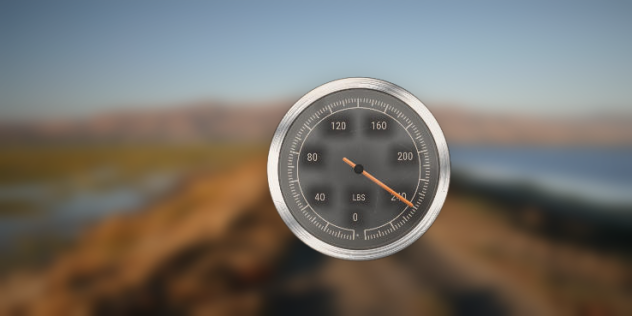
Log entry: lb 240
